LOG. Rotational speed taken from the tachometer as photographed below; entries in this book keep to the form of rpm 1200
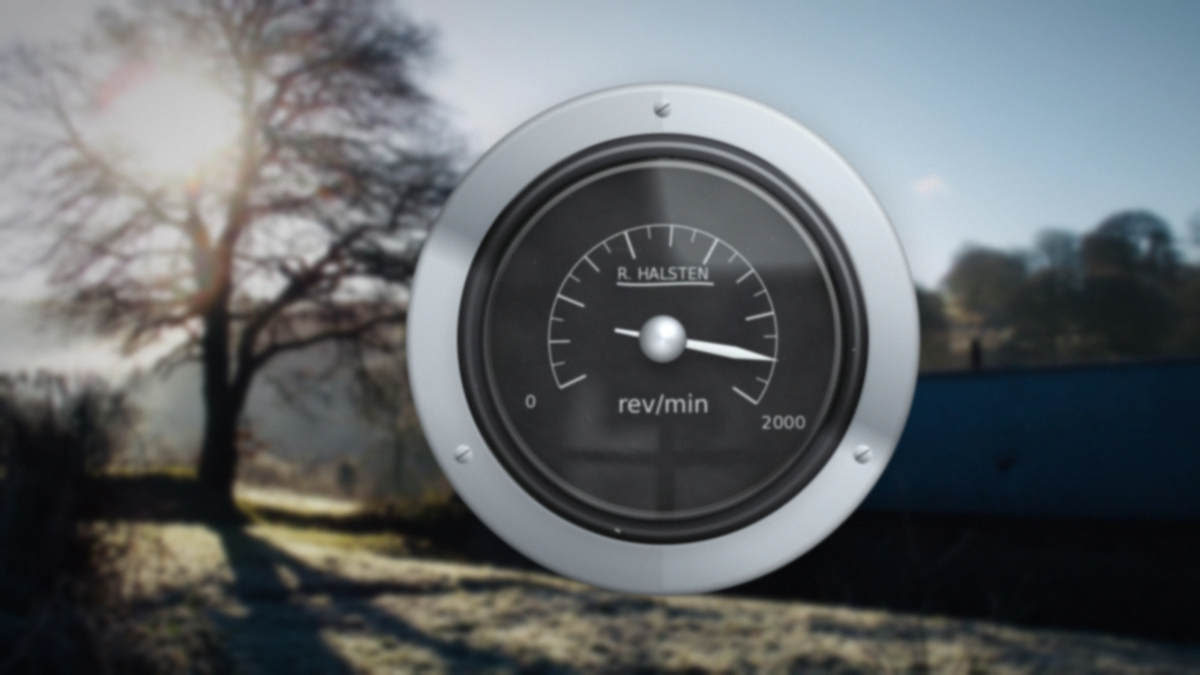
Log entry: rpm 1800
